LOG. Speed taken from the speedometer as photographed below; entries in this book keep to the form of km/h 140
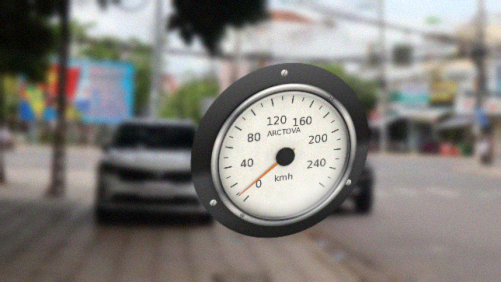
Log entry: km/h 10
